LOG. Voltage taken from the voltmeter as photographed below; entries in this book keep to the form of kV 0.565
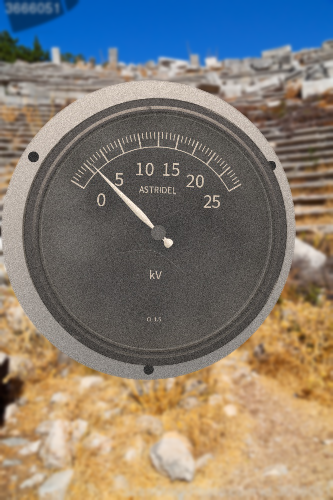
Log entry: kV 3
